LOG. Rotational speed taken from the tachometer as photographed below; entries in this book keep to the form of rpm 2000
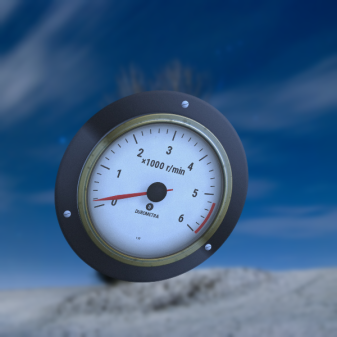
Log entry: rpm 200
